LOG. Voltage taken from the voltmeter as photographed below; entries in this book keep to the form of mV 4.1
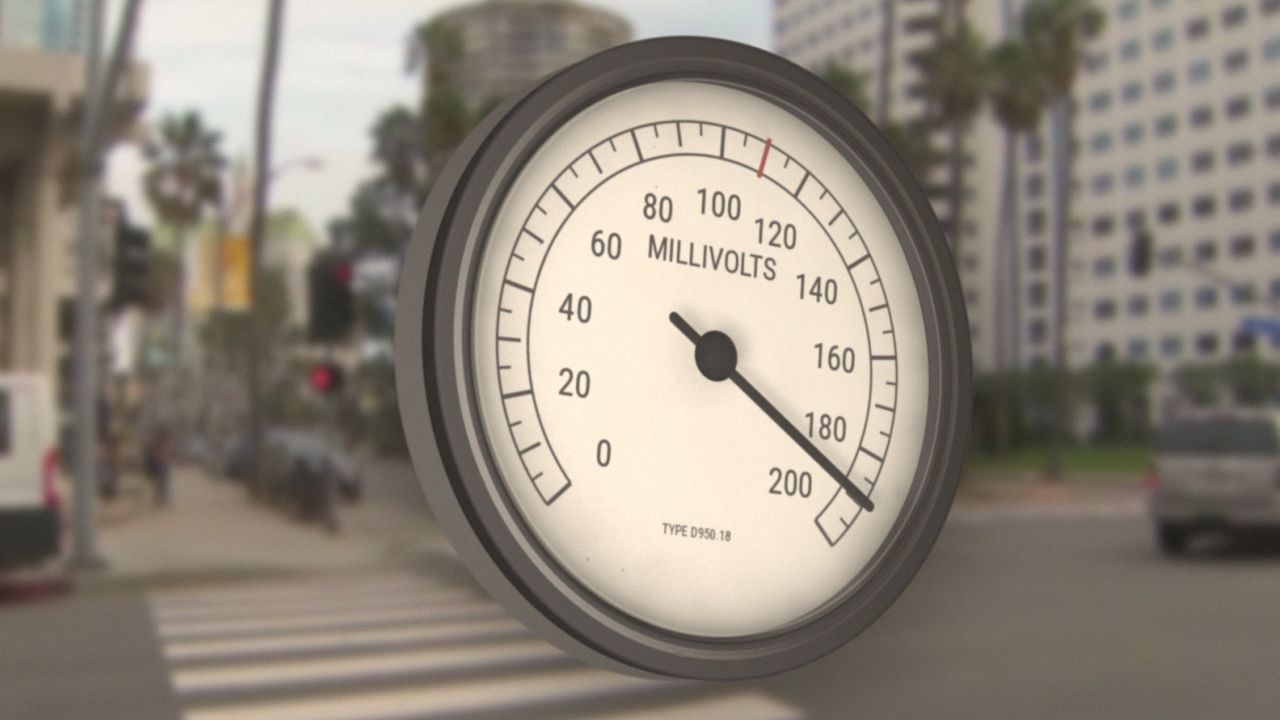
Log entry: mV 190
